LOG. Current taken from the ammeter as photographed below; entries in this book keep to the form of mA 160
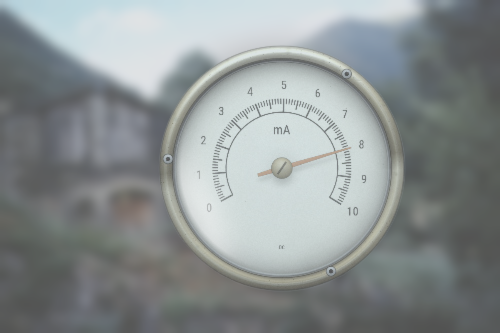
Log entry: mA 8
